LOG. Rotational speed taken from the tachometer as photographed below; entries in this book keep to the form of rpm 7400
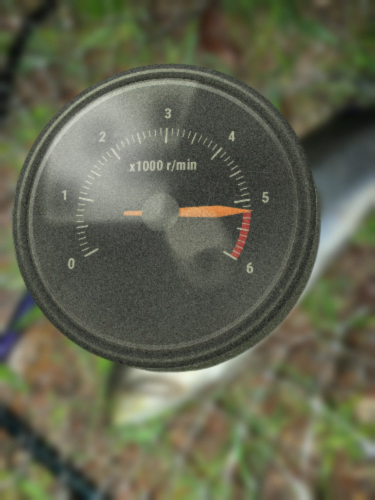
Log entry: rpm 5200
